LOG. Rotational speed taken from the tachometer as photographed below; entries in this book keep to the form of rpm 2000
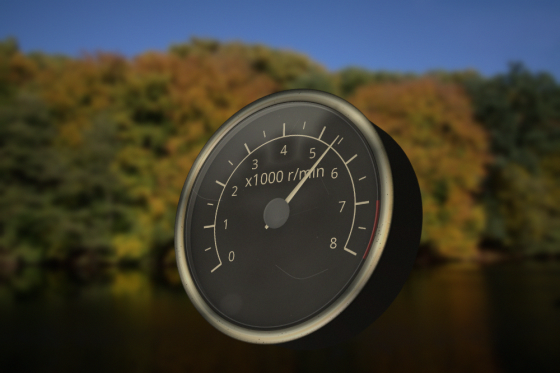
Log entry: rpm 5500
